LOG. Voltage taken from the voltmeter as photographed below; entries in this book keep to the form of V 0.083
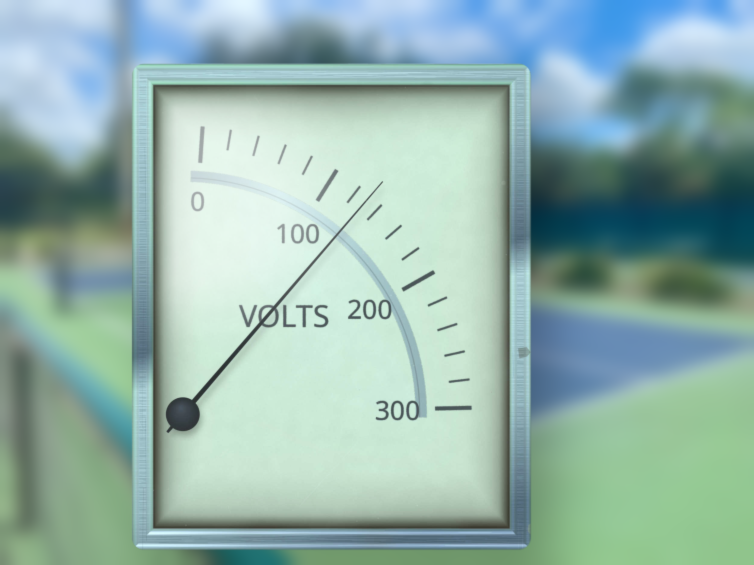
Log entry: V 130
